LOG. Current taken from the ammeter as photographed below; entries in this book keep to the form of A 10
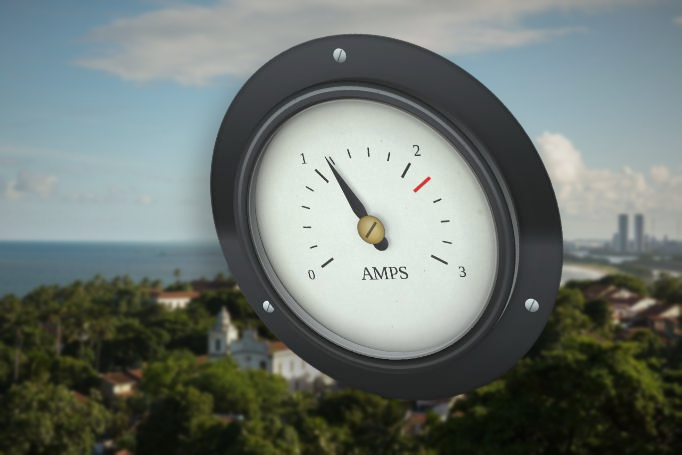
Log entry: A 1.2
